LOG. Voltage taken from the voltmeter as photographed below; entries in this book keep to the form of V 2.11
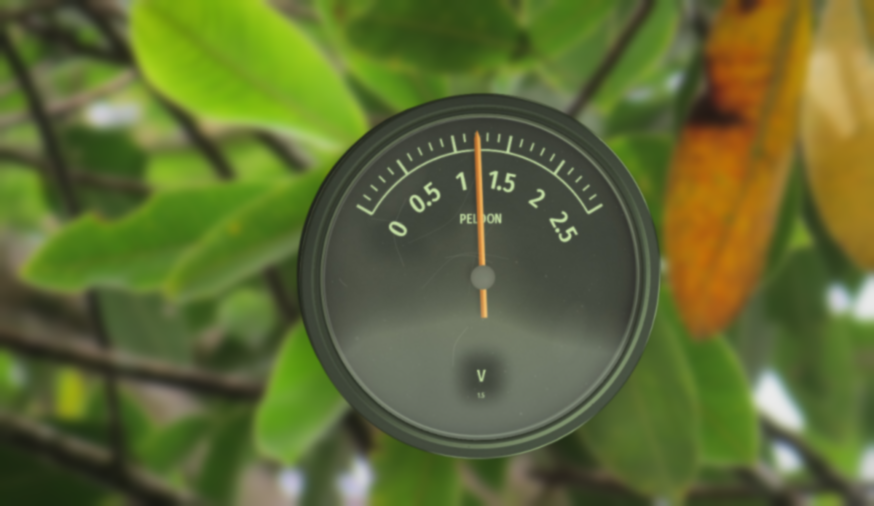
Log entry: V 1.2
